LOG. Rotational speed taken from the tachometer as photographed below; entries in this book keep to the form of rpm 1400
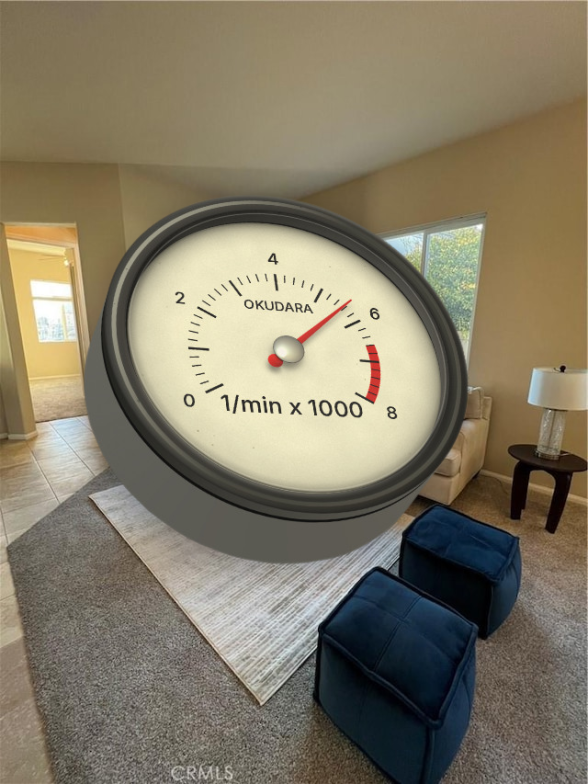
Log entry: rpm 5600
